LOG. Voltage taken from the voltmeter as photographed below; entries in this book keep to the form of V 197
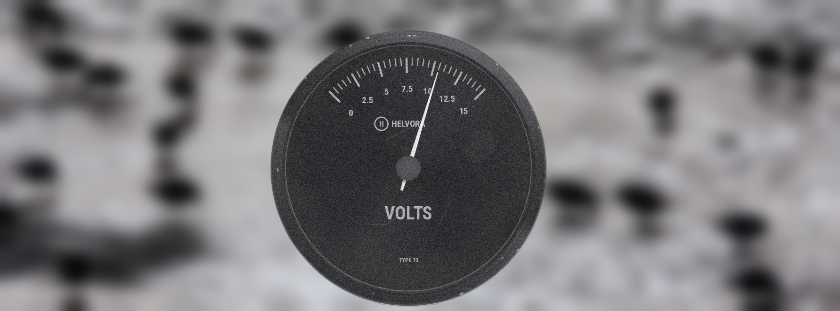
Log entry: V 10.5
